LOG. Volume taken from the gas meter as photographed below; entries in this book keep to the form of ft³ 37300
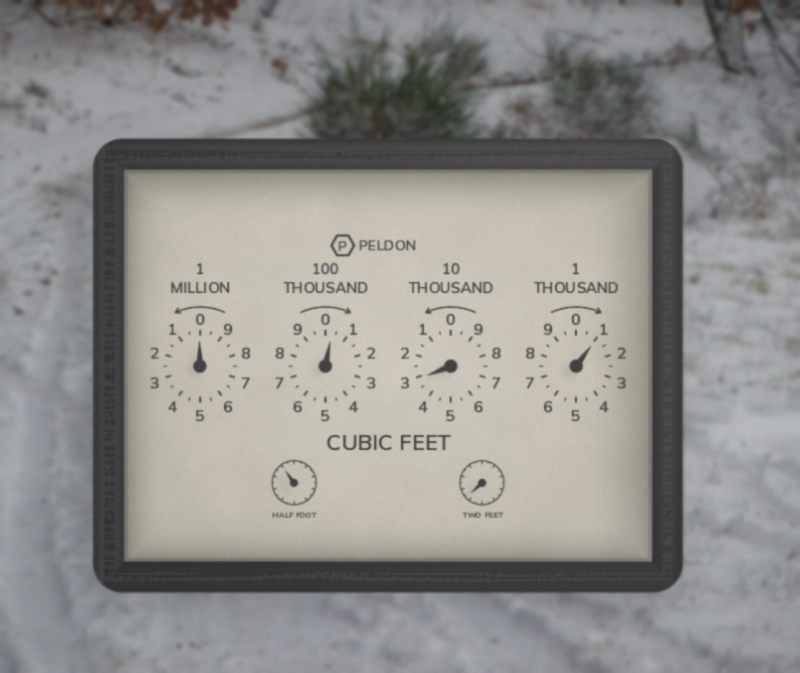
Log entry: ft³ 3100
